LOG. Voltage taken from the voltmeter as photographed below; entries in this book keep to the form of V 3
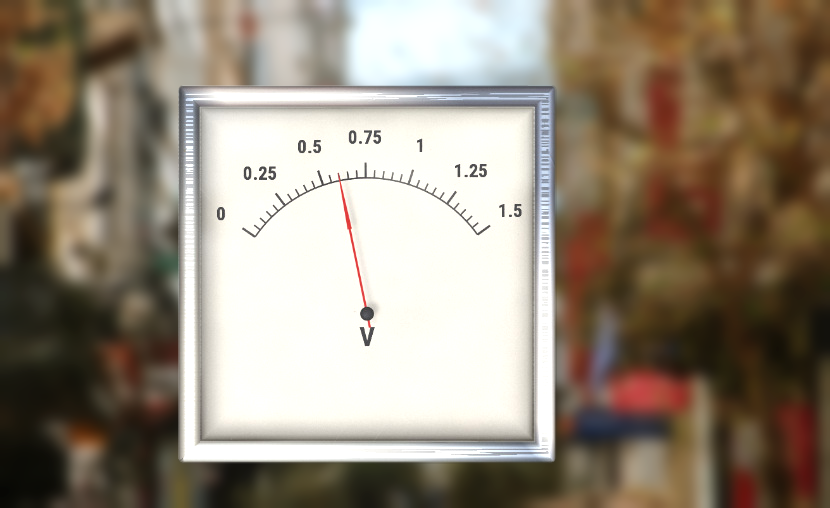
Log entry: V 0.6
